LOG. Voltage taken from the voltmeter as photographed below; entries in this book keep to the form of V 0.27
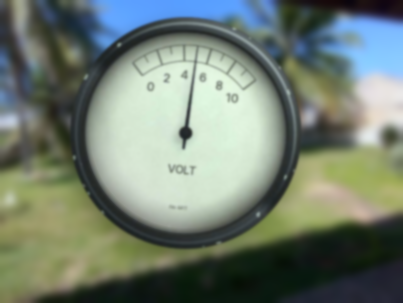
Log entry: V 5
